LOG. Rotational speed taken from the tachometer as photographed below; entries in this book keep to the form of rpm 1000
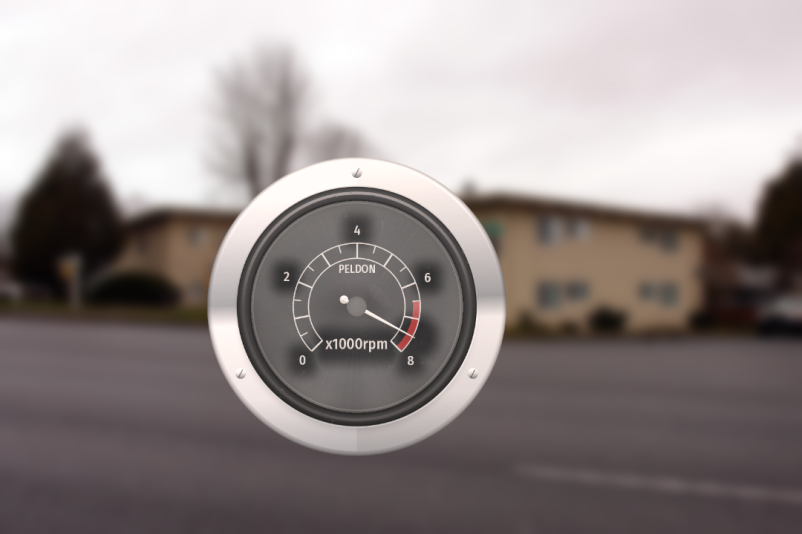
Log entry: rpm 7500
